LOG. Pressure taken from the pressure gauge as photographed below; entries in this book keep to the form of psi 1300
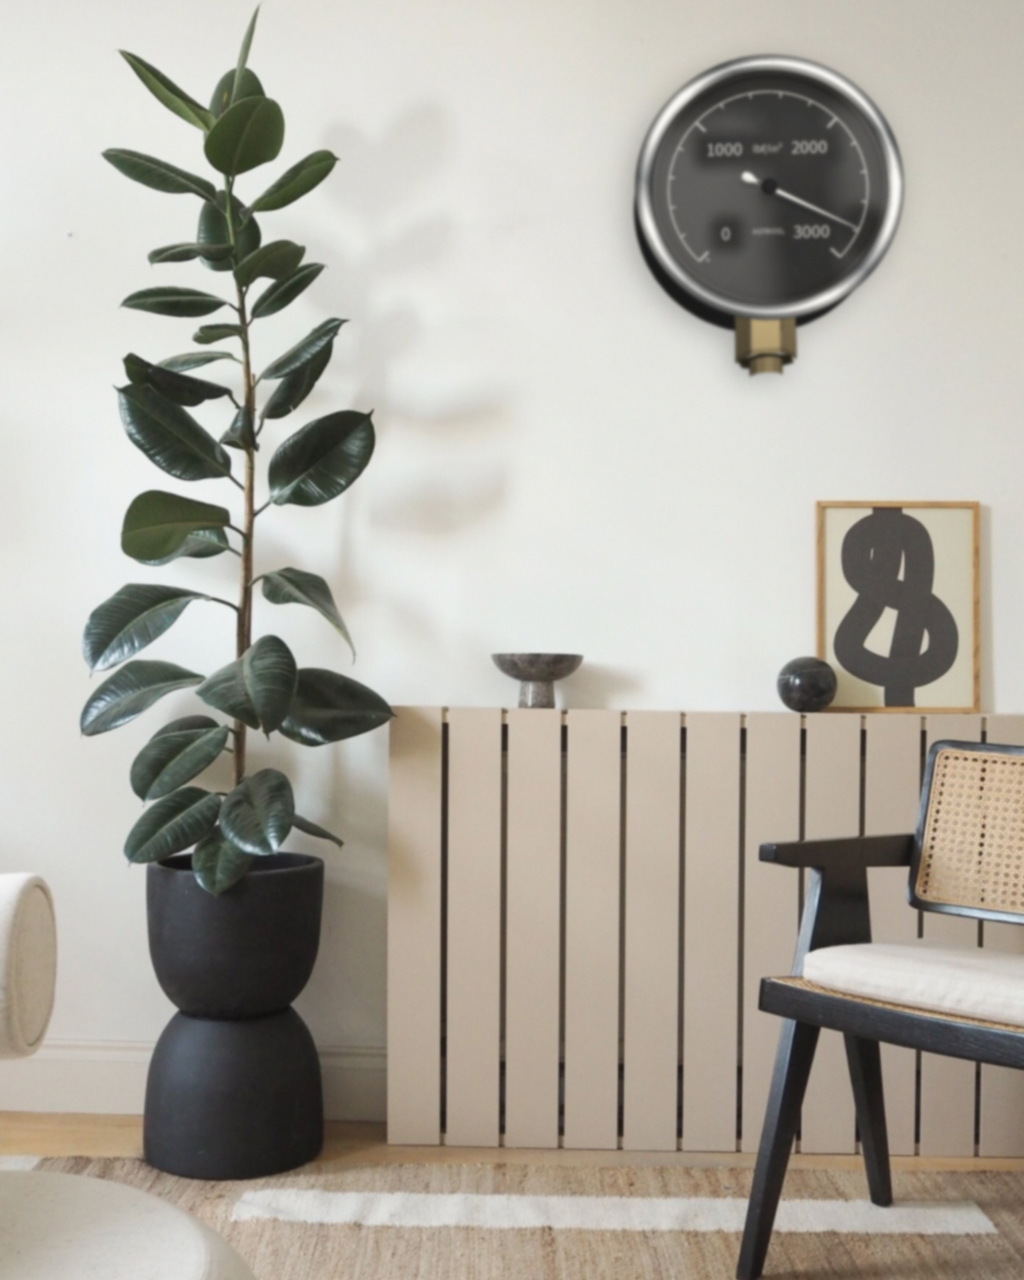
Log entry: psi 2800
